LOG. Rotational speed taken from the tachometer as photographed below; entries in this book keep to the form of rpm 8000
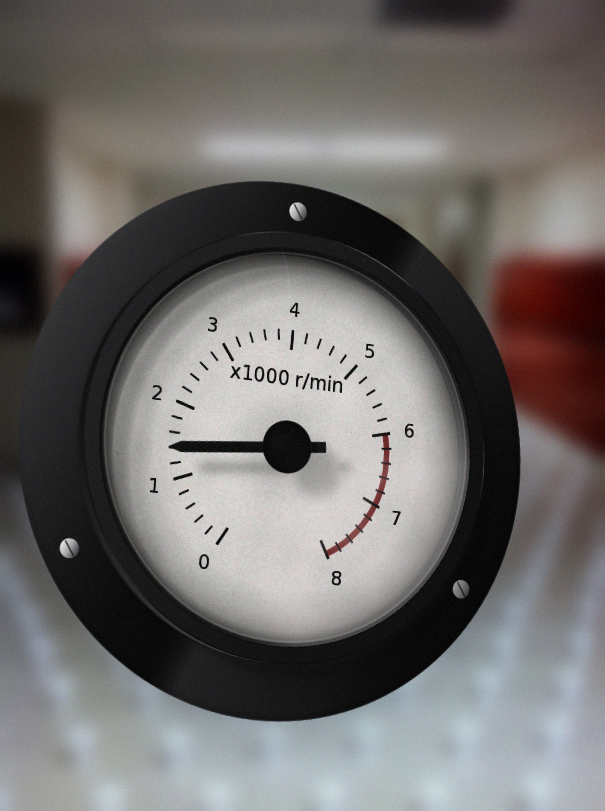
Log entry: rpm 1400
